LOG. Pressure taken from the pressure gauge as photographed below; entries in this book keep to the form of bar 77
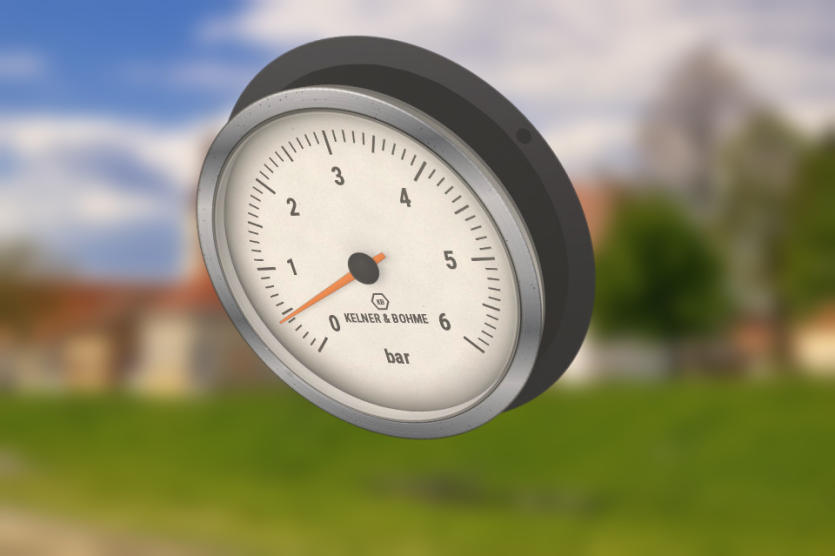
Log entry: bar 0.45
